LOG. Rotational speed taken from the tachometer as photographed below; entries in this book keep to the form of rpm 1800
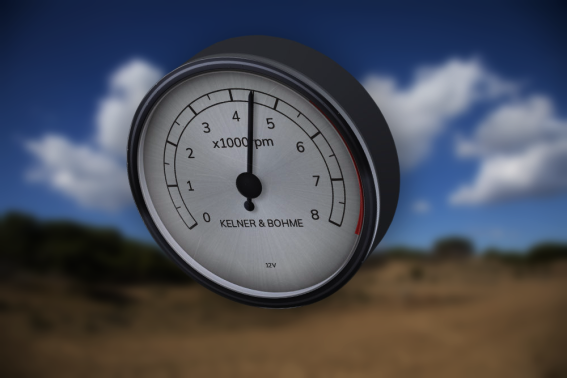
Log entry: rpm 4500
